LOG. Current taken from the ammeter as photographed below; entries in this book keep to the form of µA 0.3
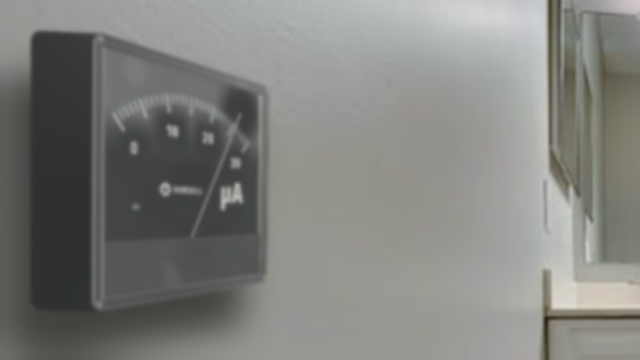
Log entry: µA 25
